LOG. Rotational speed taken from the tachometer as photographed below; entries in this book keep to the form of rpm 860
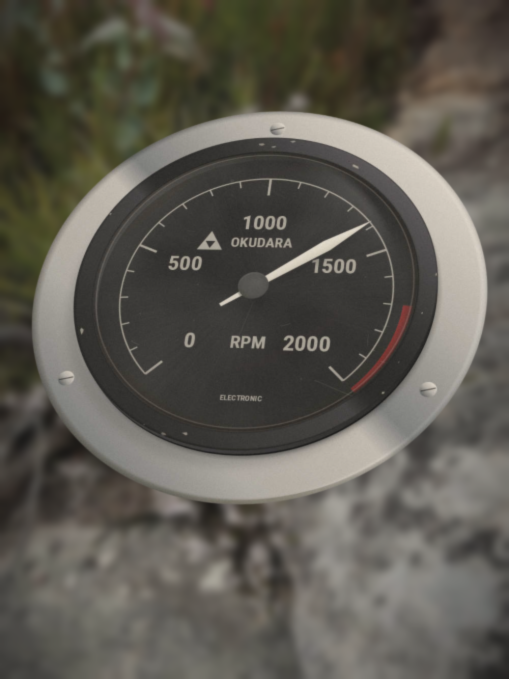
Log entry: rpm 1400
